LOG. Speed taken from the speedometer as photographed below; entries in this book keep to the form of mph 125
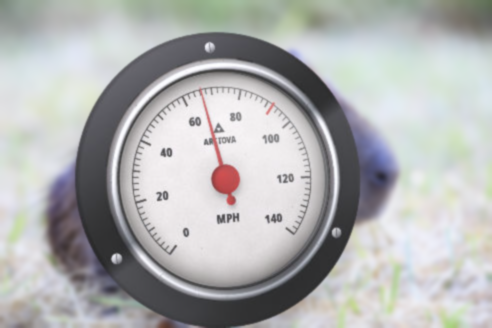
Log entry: mph 66
